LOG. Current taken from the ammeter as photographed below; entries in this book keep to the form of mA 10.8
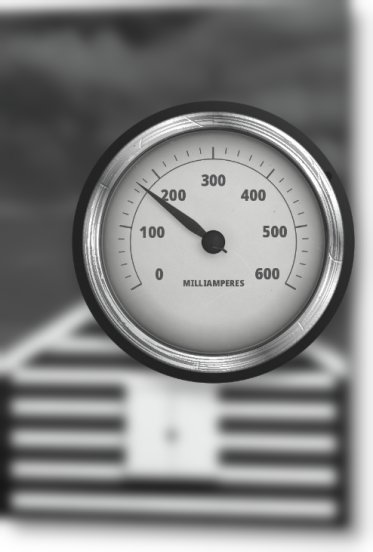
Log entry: mA 170
